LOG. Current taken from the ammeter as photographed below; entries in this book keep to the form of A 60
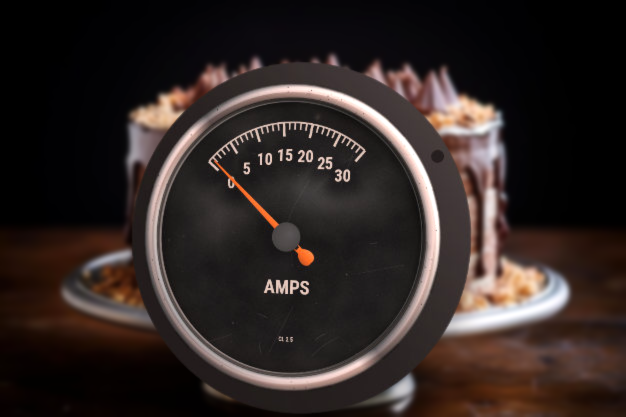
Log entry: A 1
